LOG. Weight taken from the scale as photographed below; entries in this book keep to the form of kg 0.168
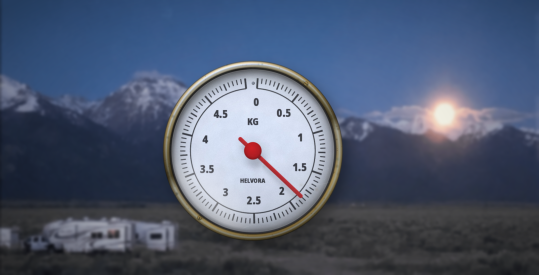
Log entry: kg 1.85
